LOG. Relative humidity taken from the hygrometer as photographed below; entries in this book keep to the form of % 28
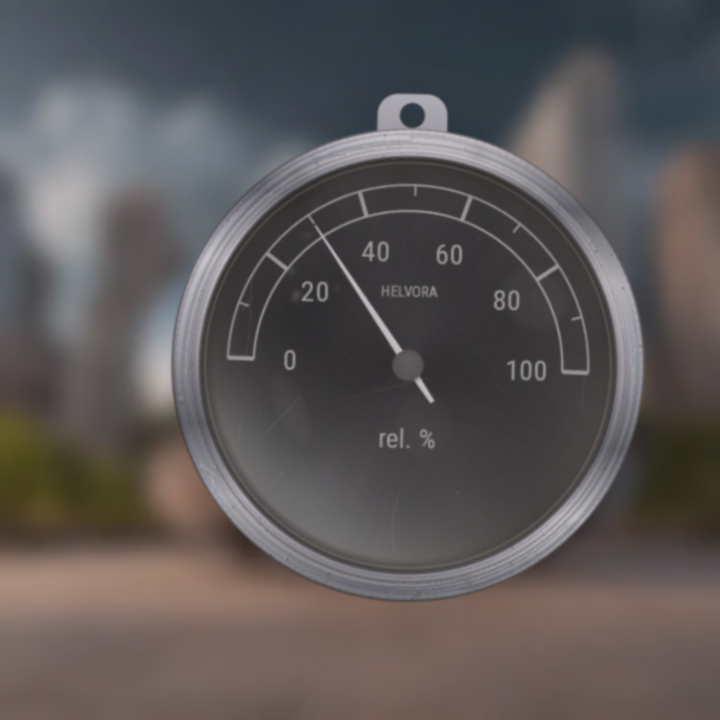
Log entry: % 30
